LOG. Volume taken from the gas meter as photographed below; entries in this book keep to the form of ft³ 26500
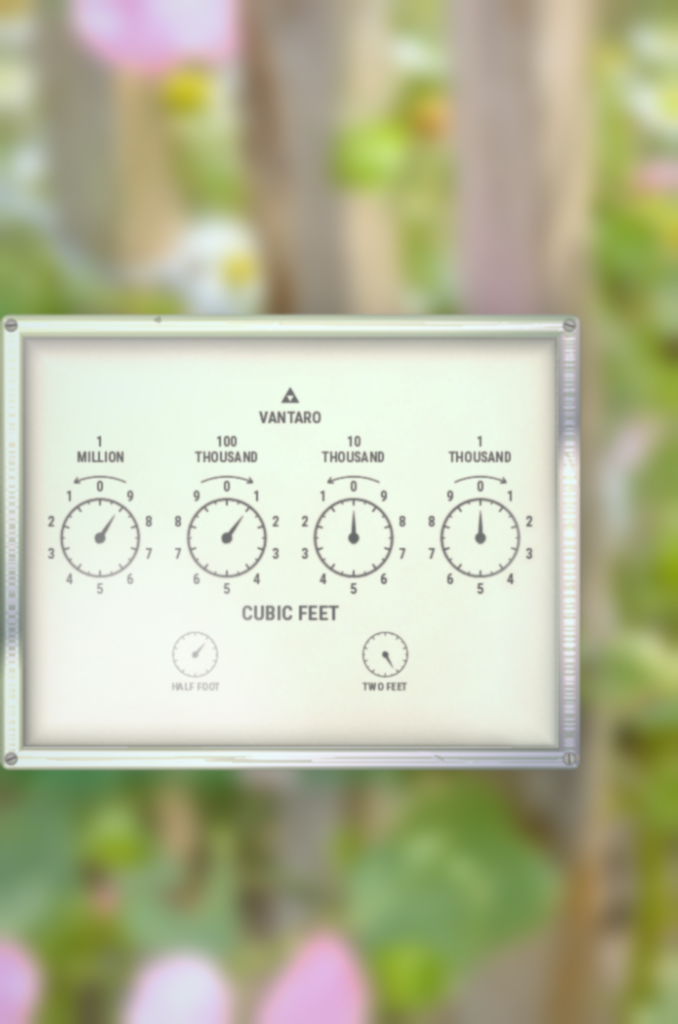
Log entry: ft³ 910000
